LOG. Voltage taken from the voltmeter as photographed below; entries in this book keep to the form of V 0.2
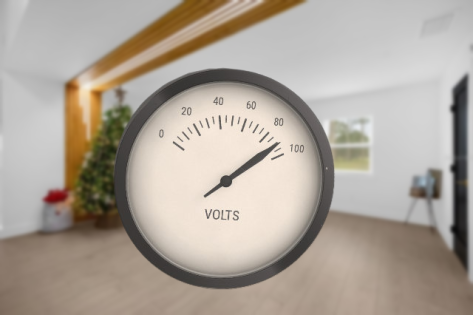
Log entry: V 90
